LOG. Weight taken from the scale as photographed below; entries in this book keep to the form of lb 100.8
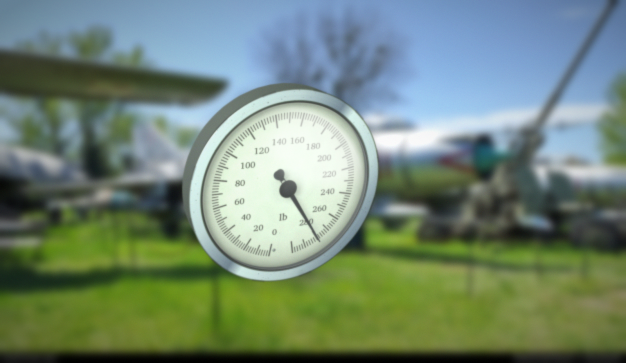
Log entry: lb 280
